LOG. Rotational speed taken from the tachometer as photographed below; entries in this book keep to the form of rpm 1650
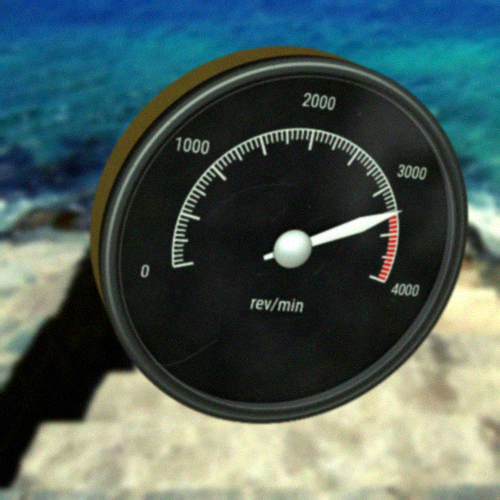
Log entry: rpm 3250
